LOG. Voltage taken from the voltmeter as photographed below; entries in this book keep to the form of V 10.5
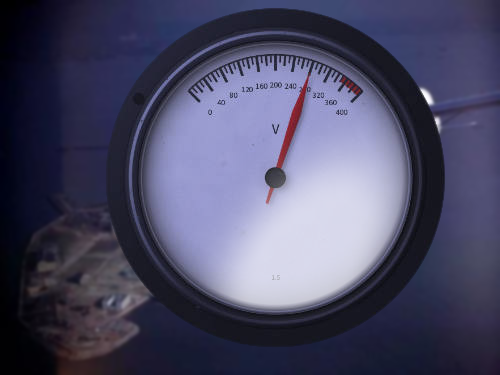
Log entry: V 280
